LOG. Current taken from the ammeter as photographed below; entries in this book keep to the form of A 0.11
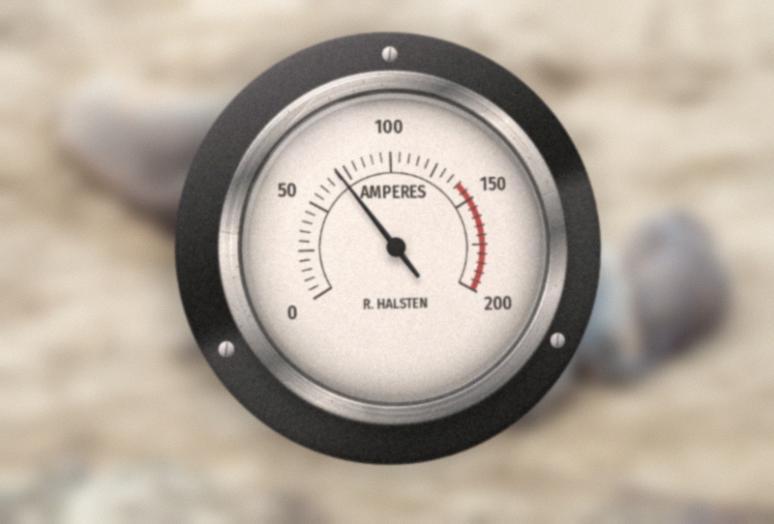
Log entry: A 70
